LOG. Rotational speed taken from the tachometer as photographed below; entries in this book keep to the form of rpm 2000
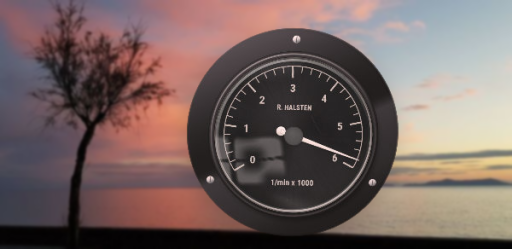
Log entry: rpm 5800
